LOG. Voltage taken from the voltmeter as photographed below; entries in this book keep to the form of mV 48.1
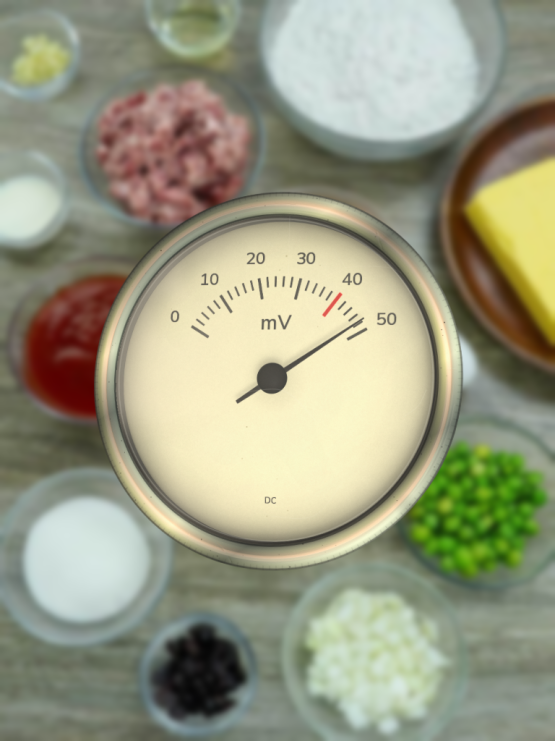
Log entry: mV 48
